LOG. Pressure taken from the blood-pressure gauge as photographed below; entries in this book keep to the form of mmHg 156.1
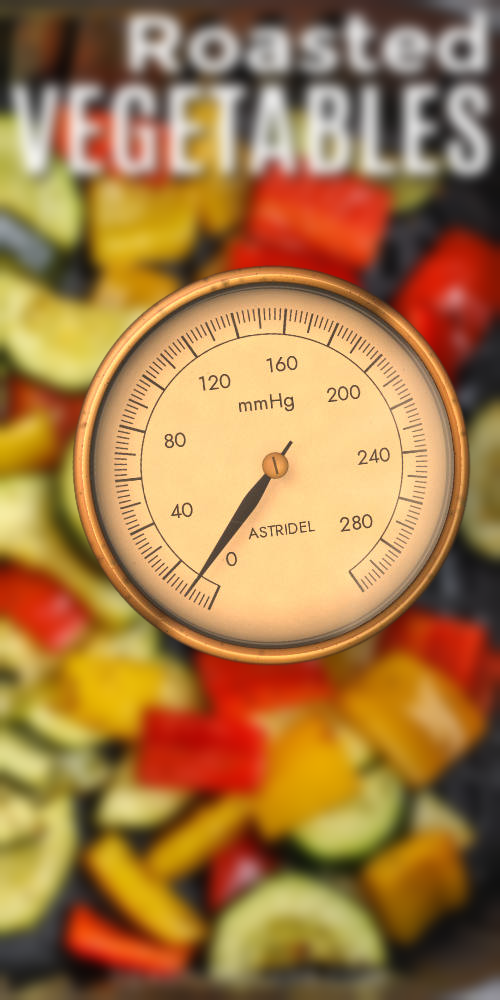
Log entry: mmHg 10
